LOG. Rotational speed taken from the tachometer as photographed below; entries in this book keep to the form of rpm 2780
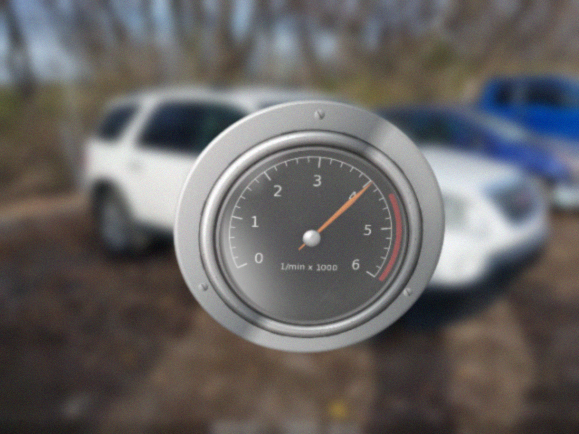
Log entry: rpm 4000
